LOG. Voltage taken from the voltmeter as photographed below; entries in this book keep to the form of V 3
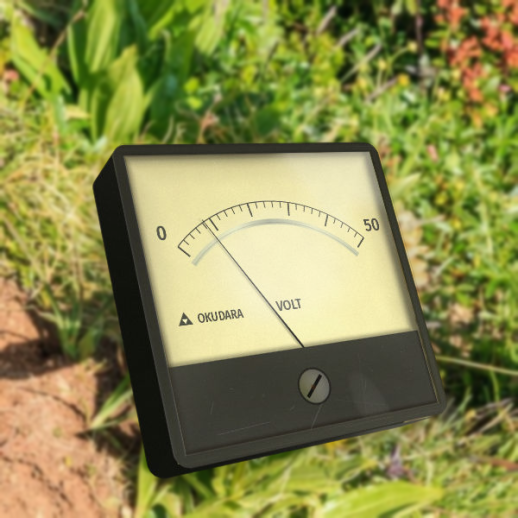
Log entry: V 8
